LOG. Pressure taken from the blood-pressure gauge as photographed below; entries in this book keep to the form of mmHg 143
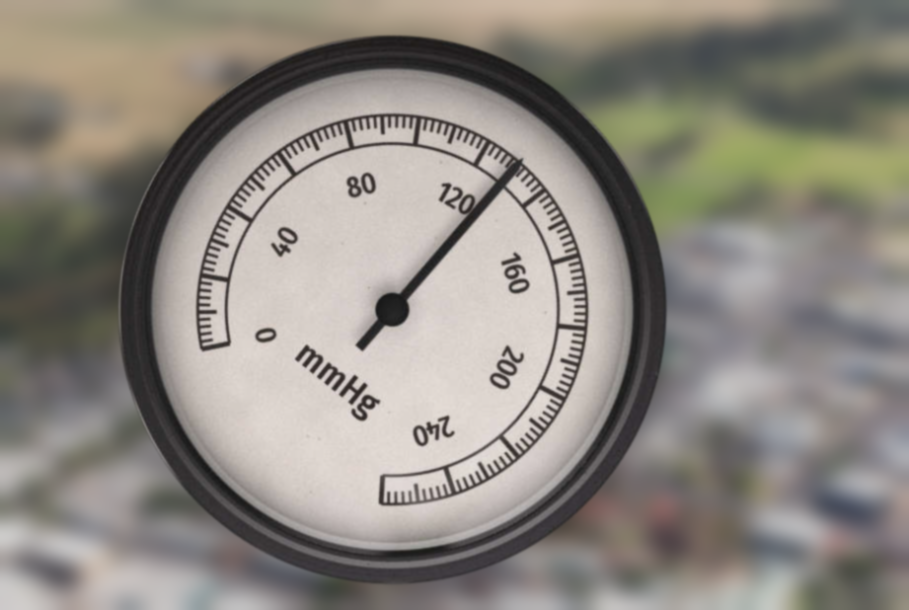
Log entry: mmHg 130
